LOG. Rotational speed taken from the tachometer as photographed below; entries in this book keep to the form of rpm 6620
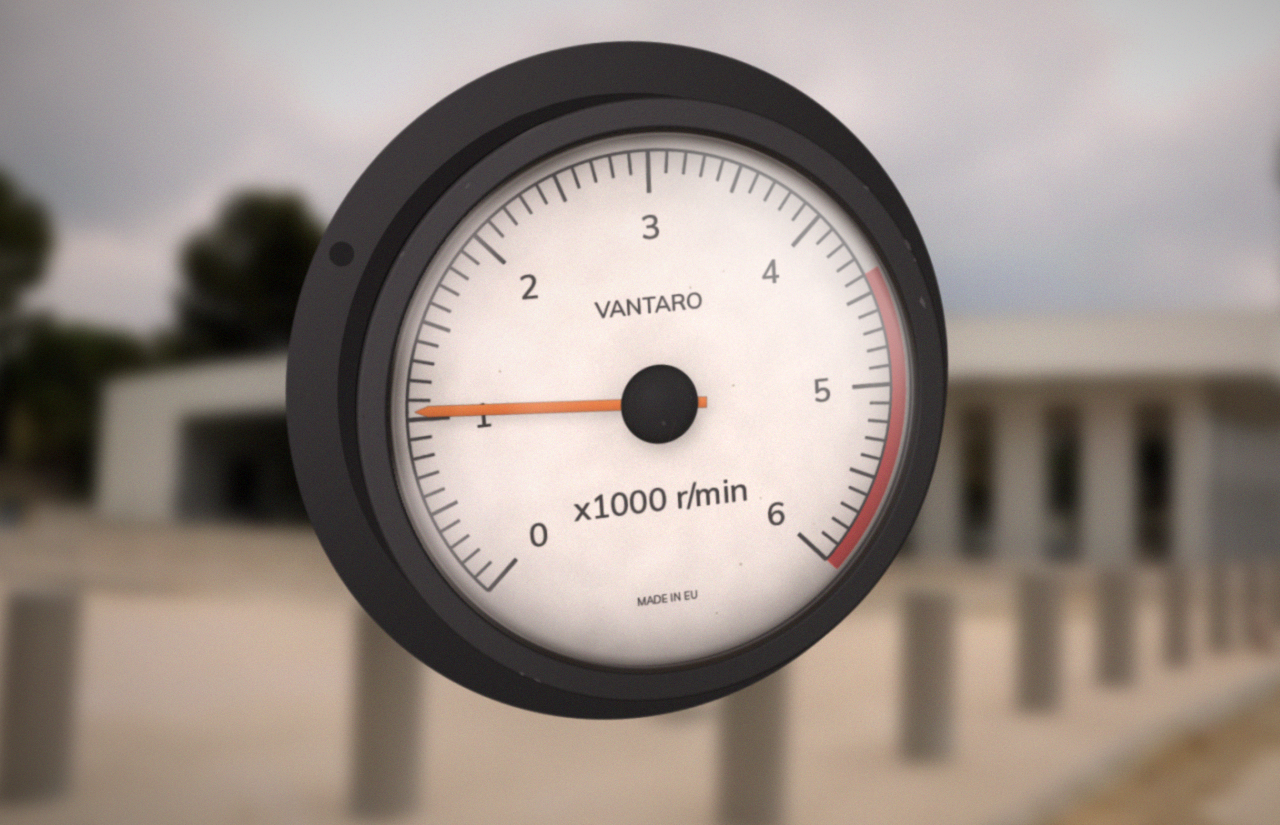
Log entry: rpm 1050
